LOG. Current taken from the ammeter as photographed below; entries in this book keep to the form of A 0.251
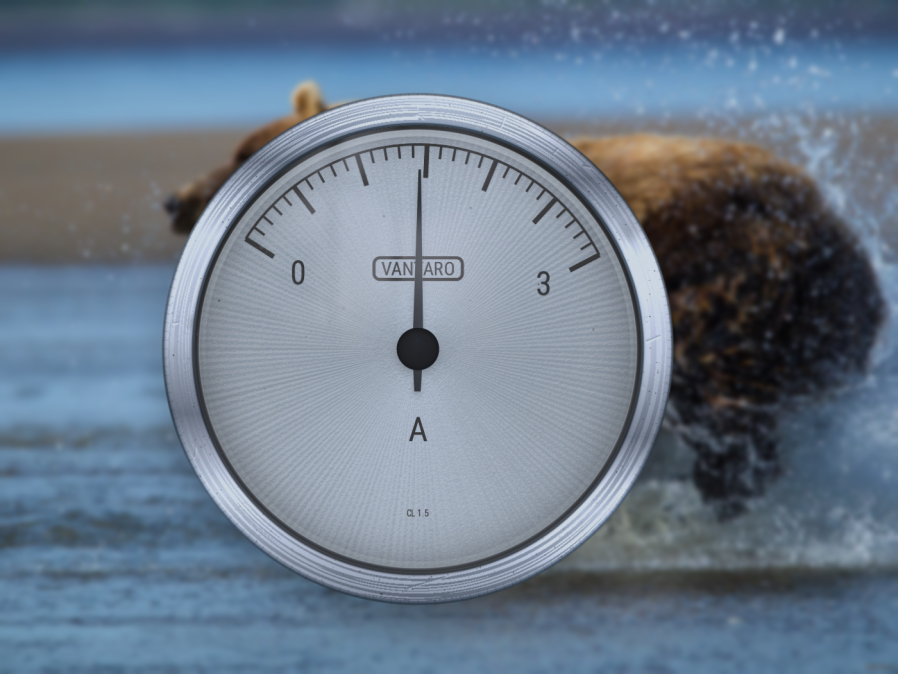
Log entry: A 1.45
